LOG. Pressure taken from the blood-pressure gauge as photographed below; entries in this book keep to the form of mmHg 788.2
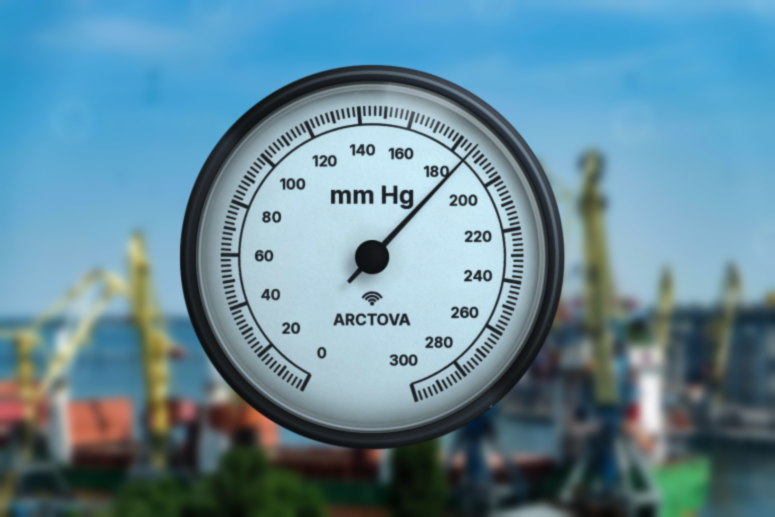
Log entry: mmHg 186
